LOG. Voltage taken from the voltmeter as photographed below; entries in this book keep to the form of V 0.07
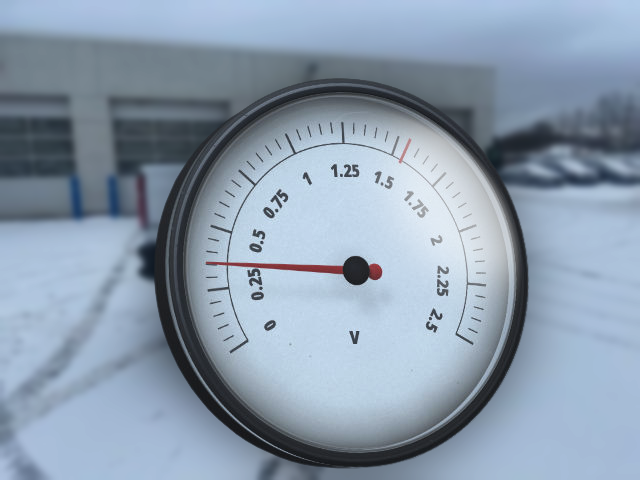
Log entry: V 0.35
